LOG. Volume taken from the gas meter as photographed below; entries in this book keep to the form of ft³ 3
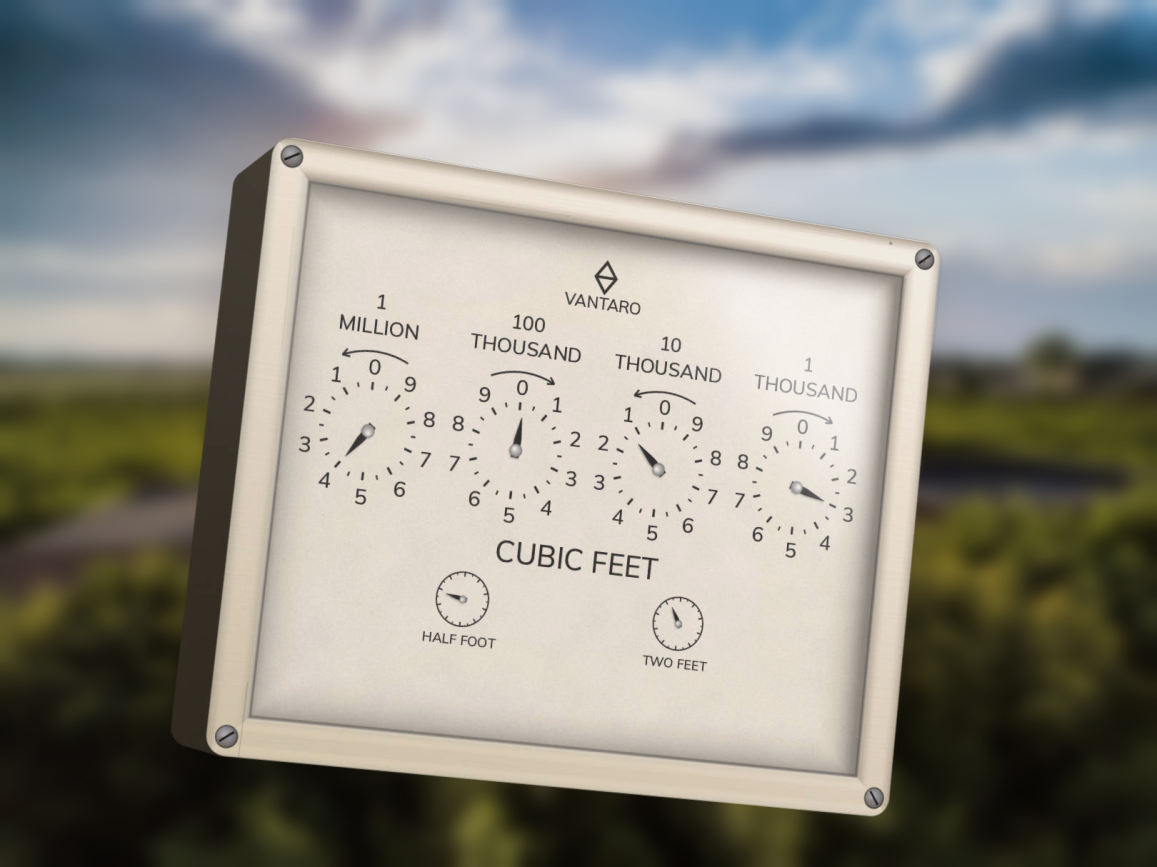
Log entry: ft³ 401300
